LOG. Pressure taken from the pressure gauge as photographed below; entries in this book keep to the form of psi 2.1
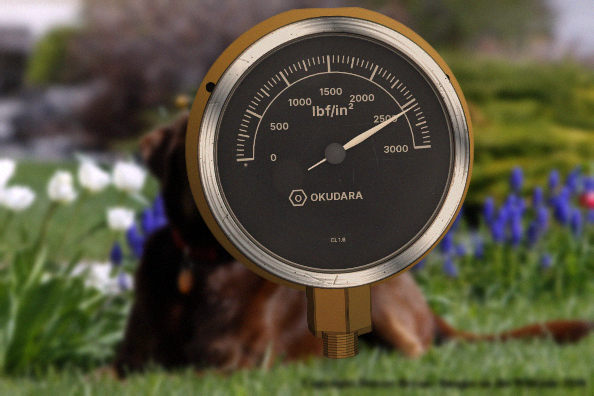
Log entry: psi 2550
